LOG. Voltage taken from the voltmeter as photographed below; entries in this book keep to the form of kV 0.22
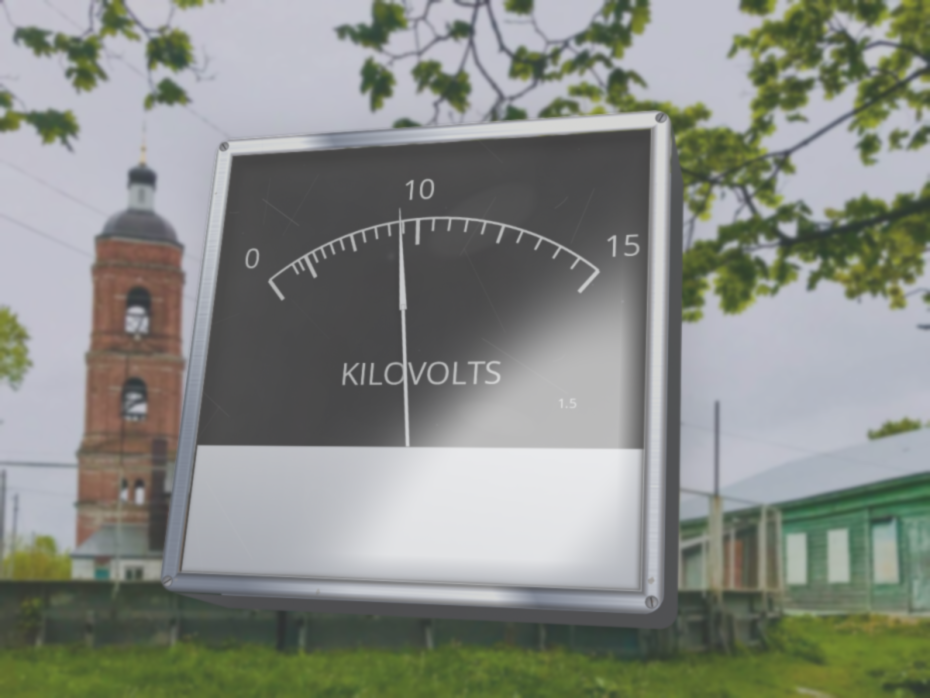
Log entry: kV 9.5
